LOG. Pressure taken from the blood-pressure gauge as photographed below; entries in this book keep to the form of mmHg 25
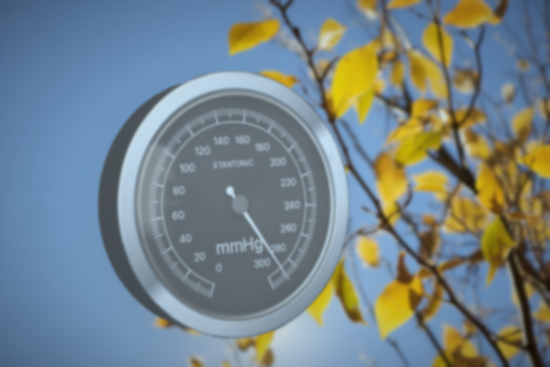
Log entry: mmHg 290
